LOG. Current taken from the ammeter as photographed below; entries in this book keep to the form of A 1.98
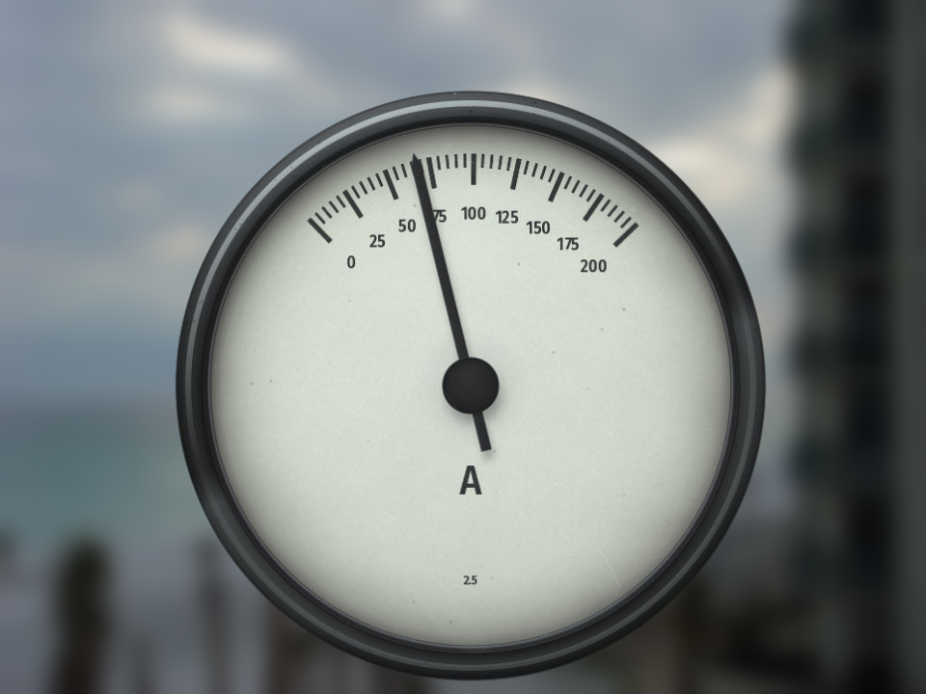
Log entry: A 67.5
